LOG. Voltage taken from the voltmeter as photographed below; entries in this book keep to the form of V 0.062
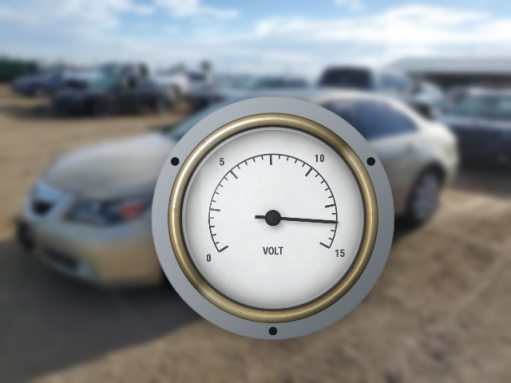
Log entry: V 13.5
